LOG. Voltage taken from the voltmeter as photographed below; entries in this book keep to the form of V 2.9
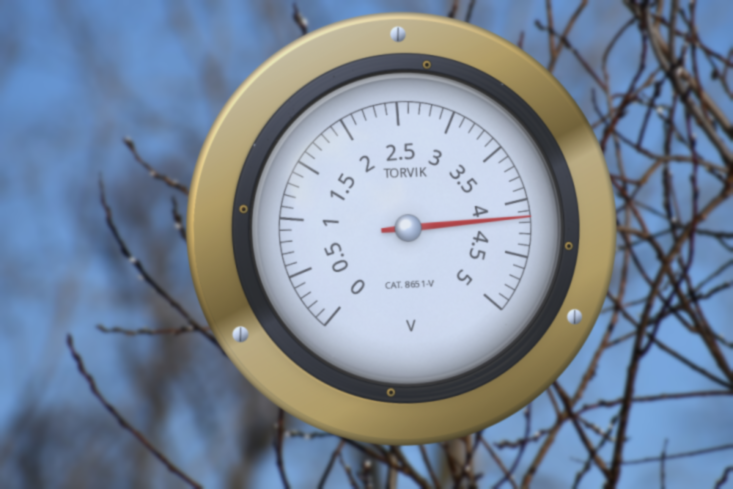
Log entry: V 4.15
